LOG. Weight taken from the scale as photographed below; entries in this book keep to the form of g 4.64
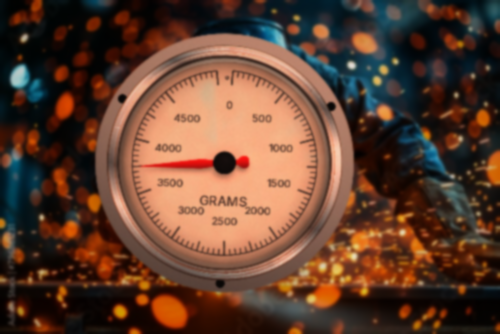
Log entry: g 3750
